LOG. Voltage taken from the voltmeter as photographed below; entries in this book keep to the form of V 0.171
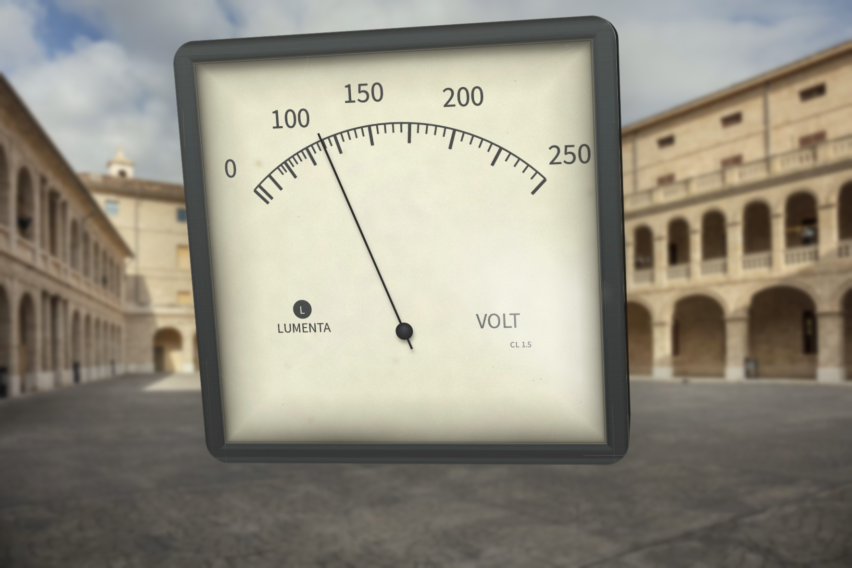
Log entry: V 115
